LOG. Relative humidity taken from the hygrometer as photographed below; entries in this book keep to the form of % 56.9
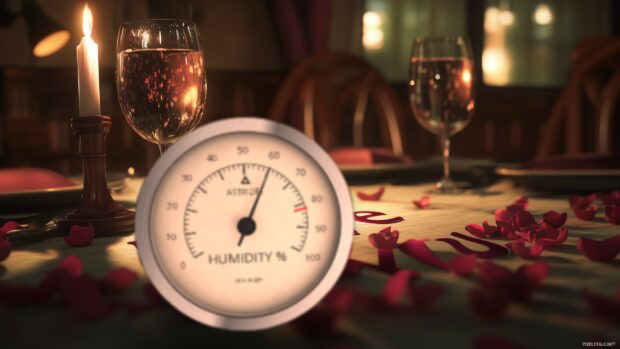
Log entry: % 60
